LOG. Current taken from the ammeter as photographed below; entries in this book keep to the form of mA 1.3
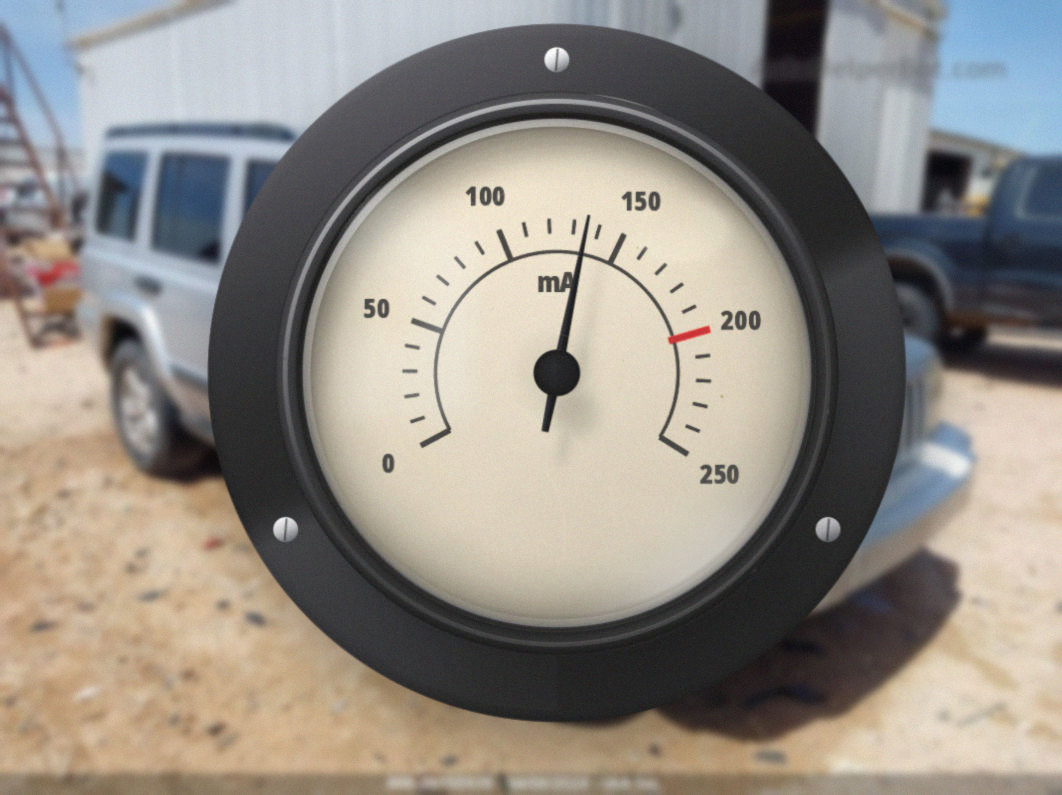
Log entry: mA 135
